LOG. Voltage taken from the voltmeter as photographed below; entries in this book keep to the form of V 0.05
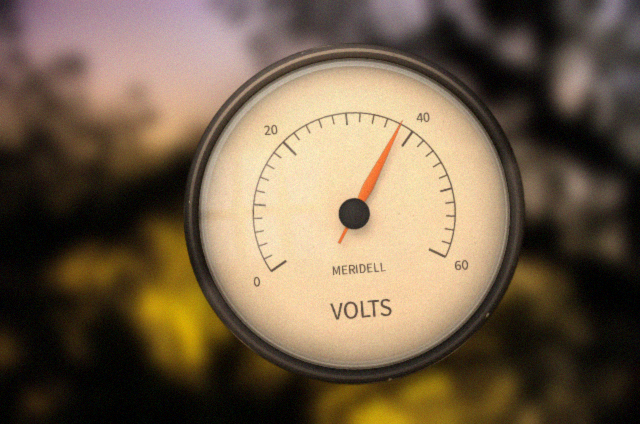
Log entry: V 38
